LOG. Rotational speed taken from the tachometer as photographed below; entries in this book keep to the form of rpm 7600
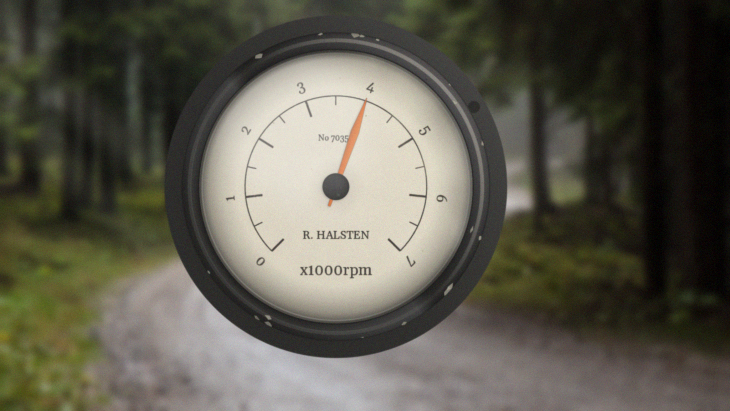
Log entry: rpm 4000
